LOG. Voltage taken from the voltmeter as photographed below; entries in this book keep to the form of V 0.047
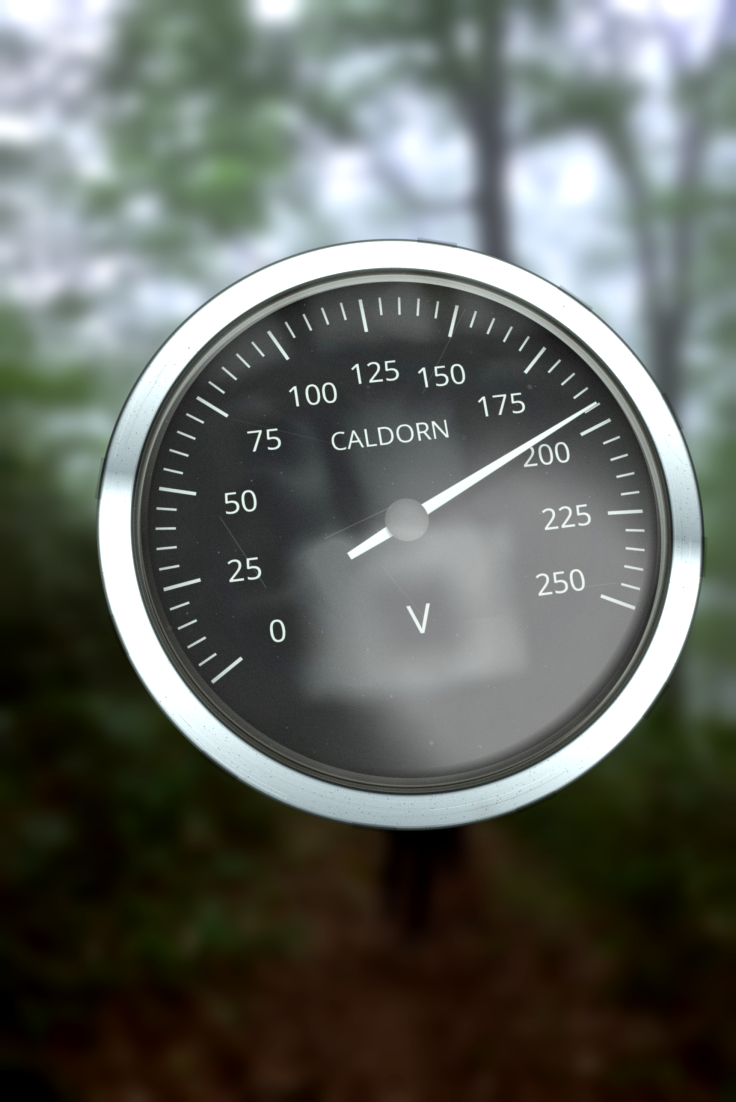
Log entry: V 195
